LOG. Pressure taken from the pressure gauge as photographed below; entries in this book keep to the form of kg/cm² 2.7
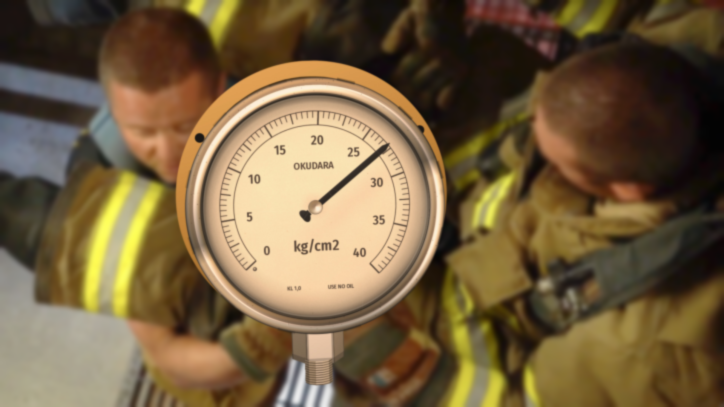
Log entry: kg/cm² 27
